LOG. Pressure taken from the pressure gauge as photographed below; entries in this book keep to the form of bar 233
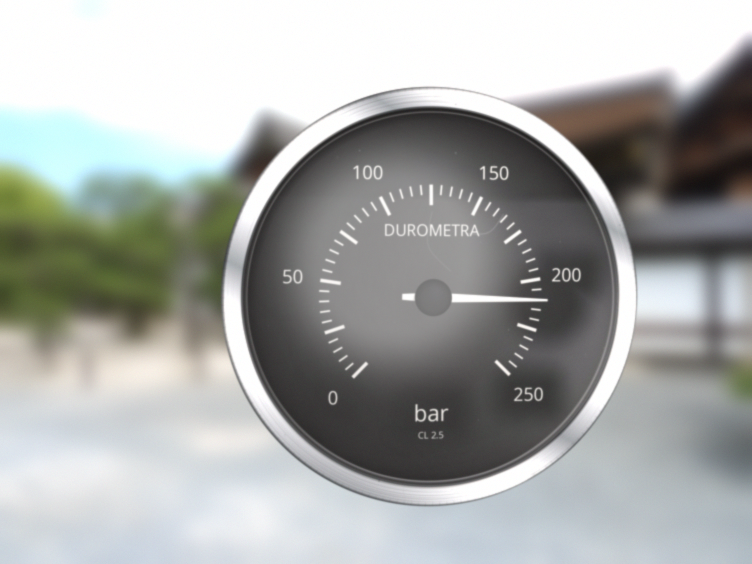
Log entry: bar 210
